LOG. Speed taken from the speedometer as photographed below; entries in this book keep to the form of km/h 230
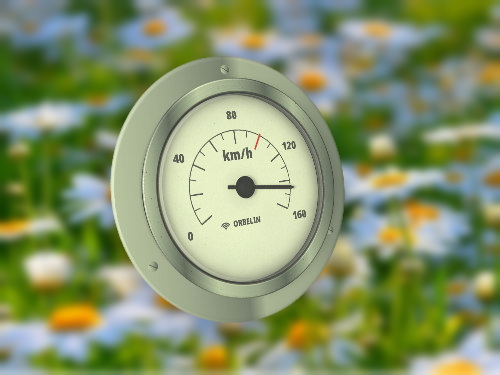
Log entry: km/h 145
